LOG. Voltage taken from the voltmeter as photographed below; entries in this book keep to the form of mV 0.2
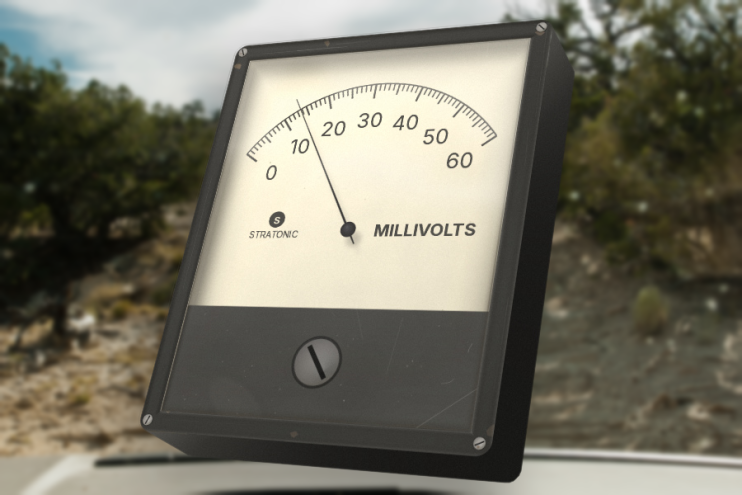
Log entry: mV 14
